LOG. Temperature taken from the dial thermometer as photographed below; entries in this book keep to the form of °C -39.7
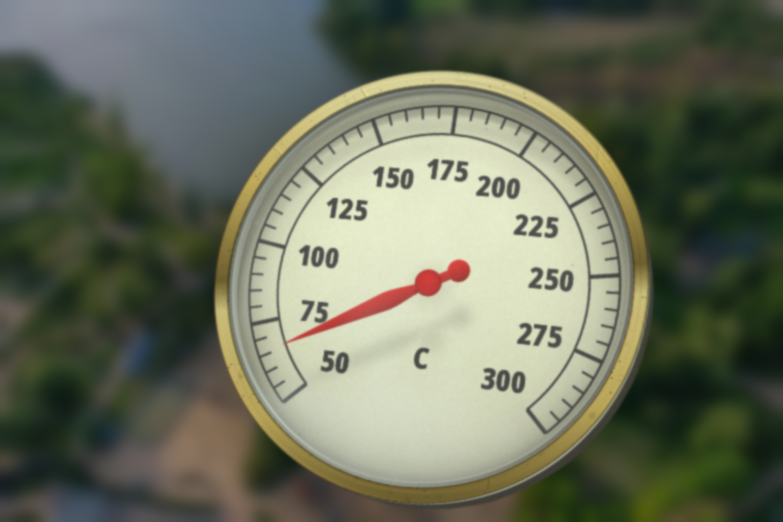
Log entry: °C 65
